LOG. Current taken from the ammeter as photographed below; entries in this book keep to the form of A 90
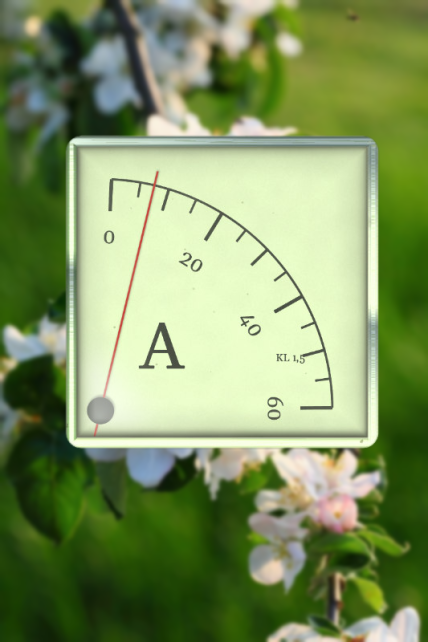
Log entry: A 7.5
